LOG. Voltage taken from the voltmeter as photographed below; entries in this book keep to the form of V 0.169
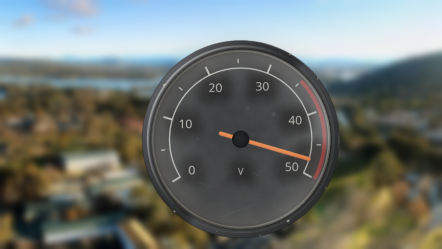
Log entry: V 47.5
